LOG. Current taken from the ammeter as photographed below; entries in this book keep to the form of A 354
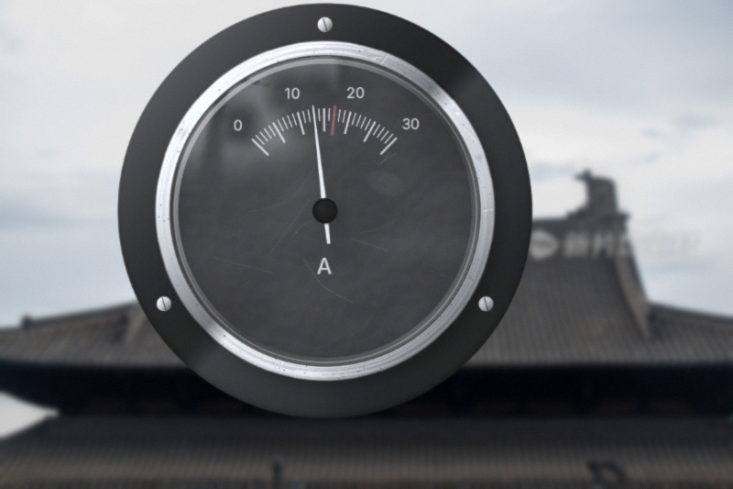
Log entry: A 13
